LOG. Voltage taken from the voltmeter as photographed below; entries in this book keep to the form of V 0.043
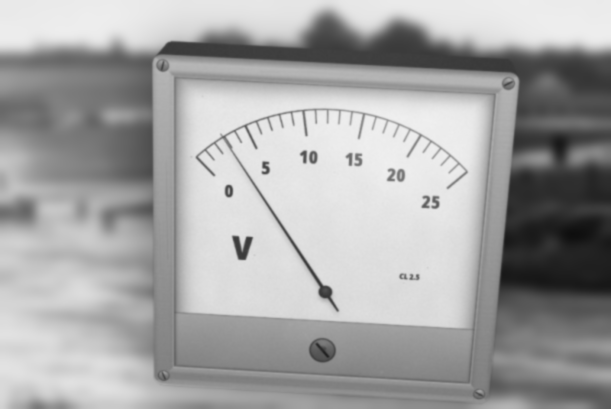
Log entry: V 3
